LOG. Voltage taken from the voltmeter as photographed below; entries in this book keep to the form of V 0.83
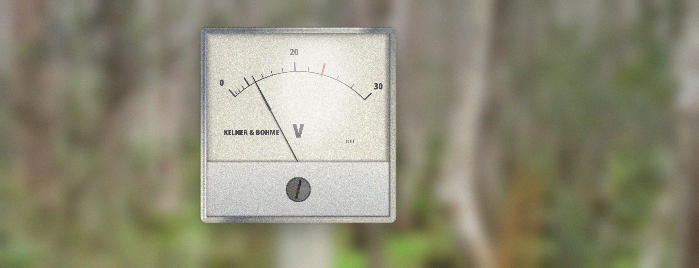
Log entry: V 12
